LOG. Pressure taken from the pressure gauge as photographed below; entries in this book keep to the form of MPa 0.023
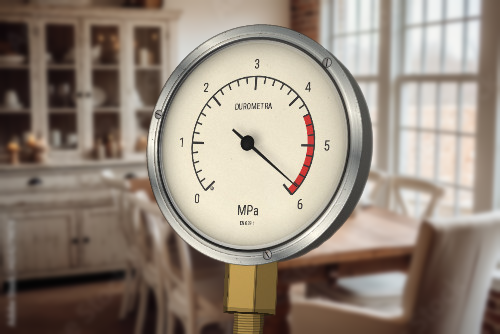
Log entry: MPa 5.8
